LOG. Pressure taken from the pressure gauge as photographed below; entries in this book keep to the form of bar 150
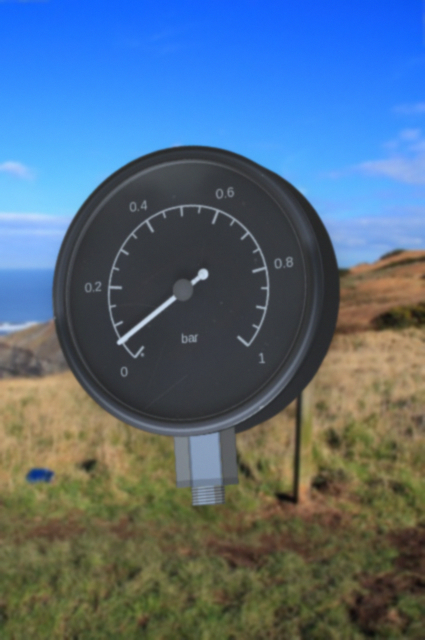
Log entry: bar 0.05
